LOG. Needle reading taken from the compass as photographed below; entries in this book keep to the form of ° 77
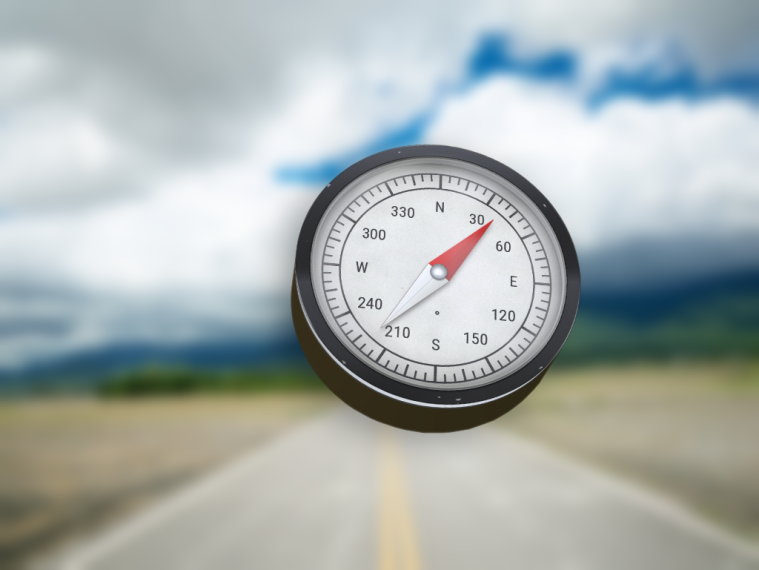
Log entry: ° 40
